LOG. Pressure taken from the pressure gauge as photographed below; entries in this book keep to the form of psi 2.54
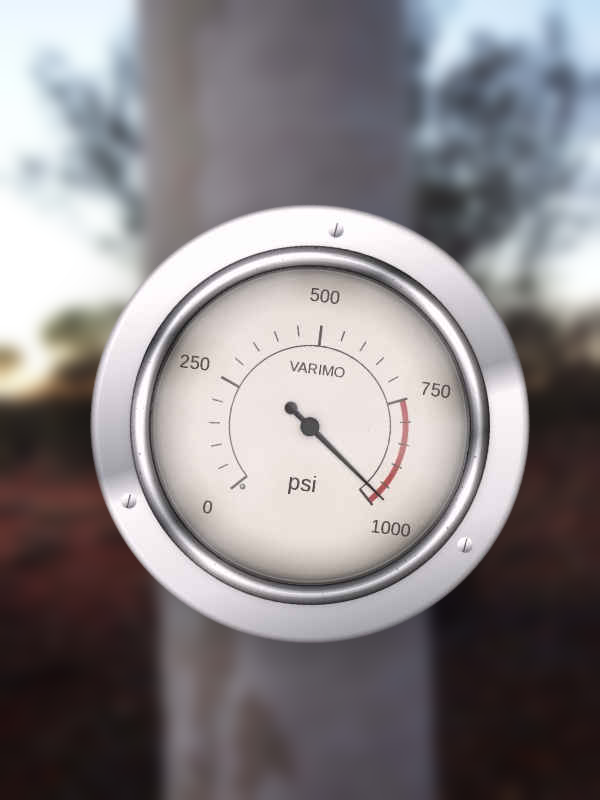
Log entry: psi 975
